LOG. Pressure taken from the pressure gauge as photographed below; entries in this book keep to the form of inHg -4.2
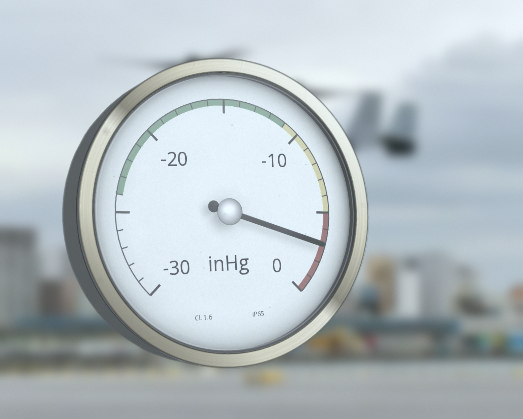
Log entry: inHg -3
